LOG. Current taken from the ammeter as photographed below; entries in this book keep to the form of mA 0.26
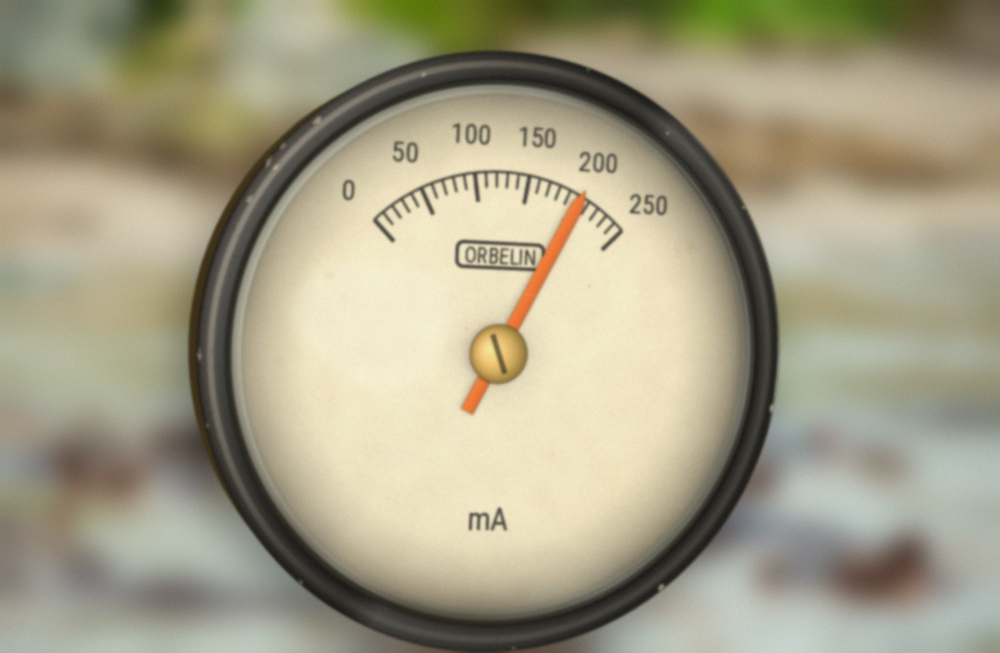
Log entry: mA 200
